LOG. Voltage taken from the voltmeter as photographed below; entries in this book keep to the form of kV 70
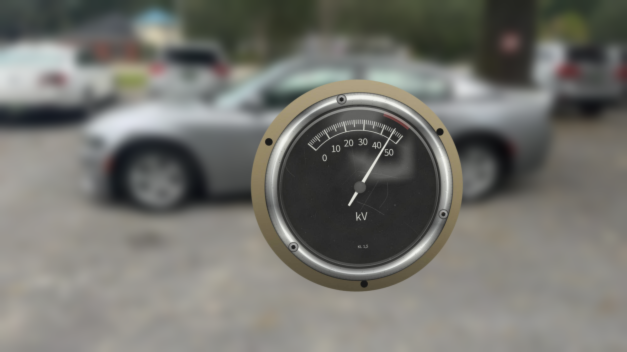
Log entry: kV 45
